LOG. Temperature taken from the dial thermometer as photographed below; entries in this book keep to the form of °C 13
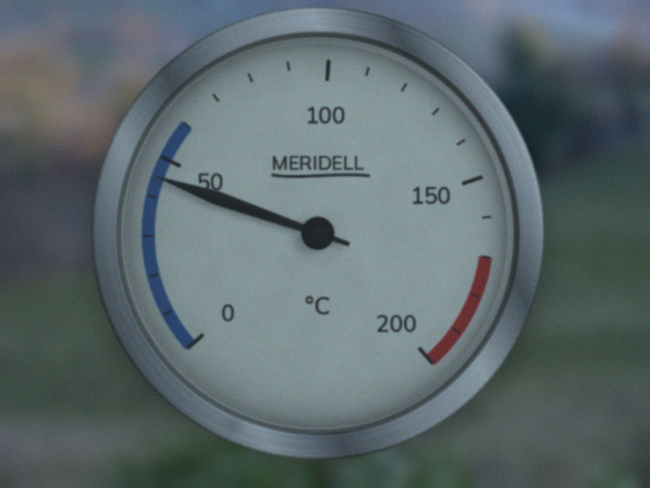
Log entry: °C 45
